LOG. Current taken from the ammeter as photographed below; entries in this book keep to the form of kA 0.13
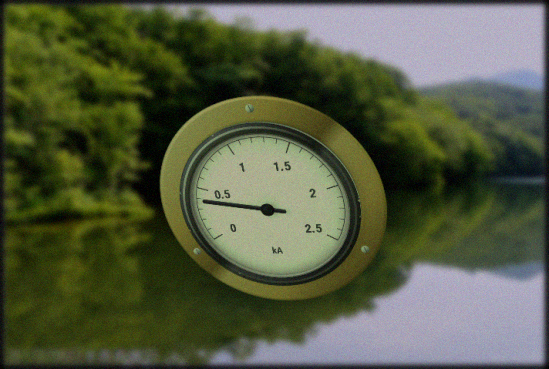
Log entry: kA 0.4
